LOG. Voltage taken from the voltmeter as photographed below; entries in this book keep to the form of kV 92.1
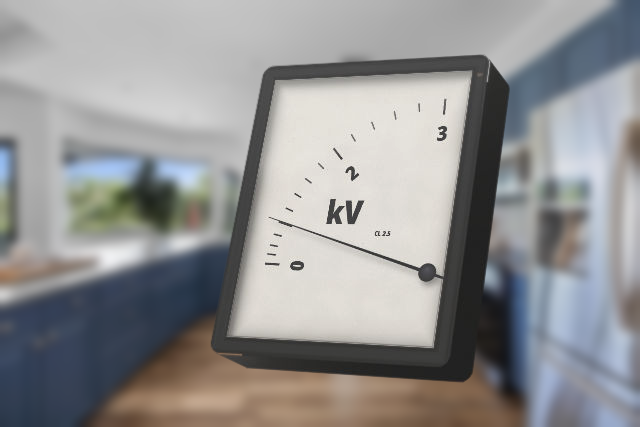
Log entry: kV 1
